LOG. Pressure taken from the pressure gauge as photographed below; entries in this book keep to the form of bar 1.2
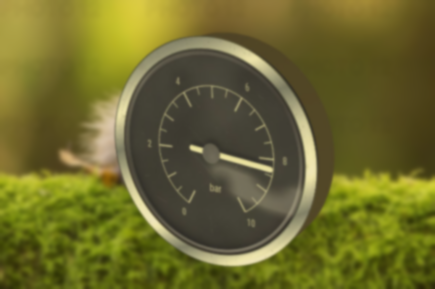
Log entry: bar 8.25
